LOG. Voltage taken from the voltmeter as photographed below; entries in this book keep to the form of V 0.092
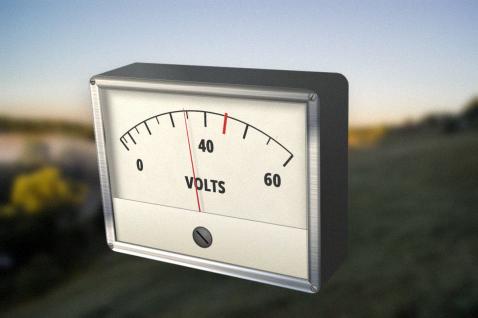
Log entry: V 35
